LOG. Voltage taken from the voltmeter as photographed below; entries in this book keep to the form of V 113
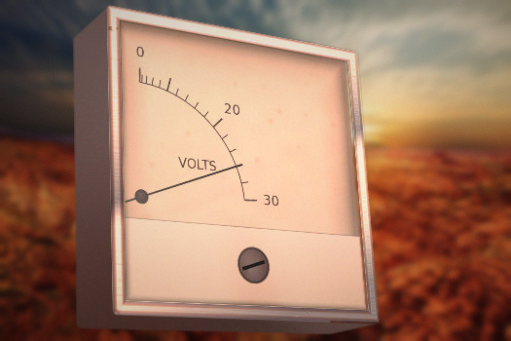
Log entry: V 26
